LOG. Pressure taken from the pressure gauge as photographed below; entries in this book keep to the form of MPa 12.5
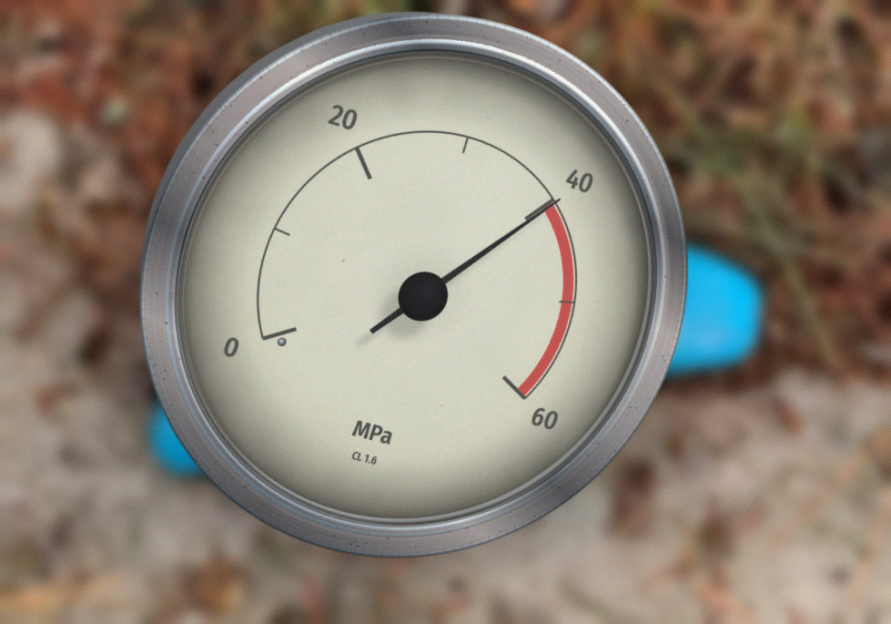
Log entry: MPa 40
